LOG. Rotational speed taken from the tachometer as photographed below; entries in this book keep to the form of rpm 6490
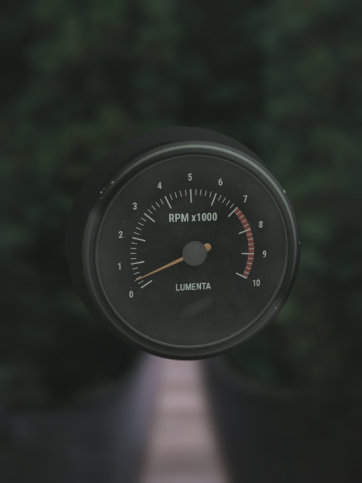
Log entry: rpm 400
